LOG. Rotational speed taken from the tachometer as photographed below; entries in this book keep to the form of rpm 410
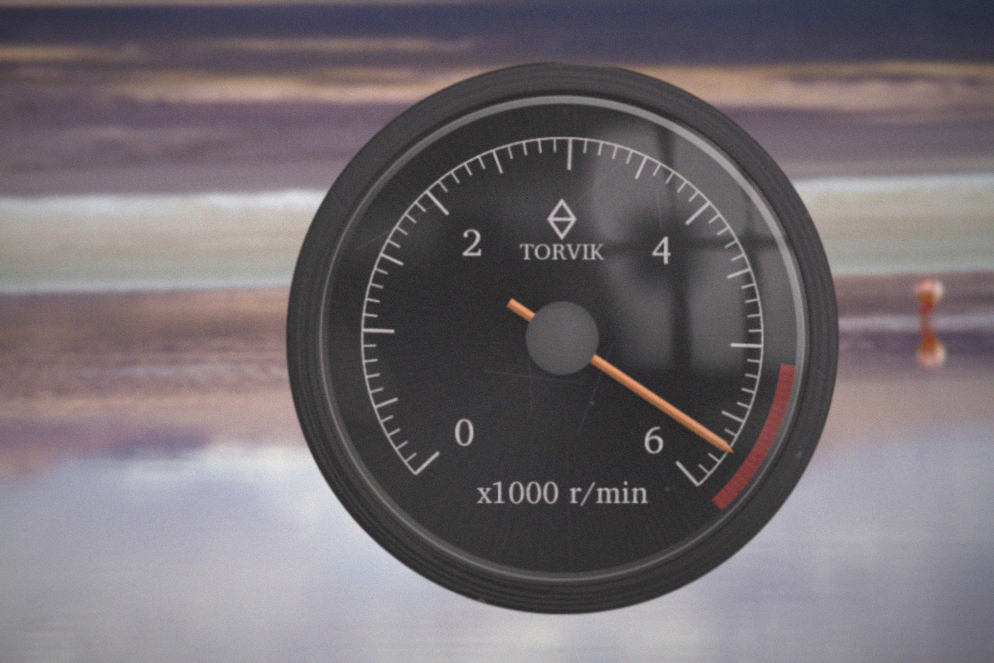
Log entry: rpm 5700
